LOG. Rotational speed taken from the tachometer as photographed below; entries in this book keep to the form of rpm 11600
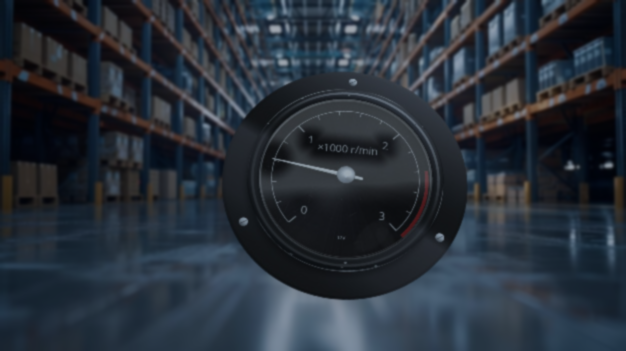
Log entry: rpm 600
